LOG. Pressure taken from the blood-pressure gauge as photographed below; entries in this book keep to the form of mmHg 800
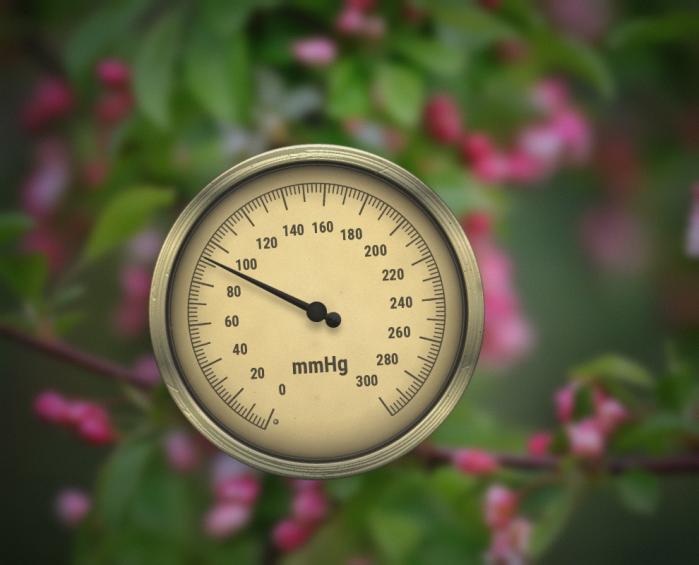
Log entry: mmHg 92
